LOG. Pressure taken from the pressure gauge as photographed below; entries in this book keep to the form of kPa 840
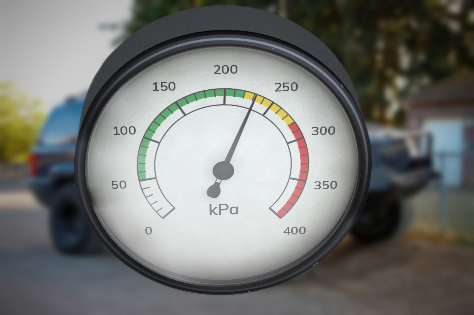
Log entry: kPa 230
